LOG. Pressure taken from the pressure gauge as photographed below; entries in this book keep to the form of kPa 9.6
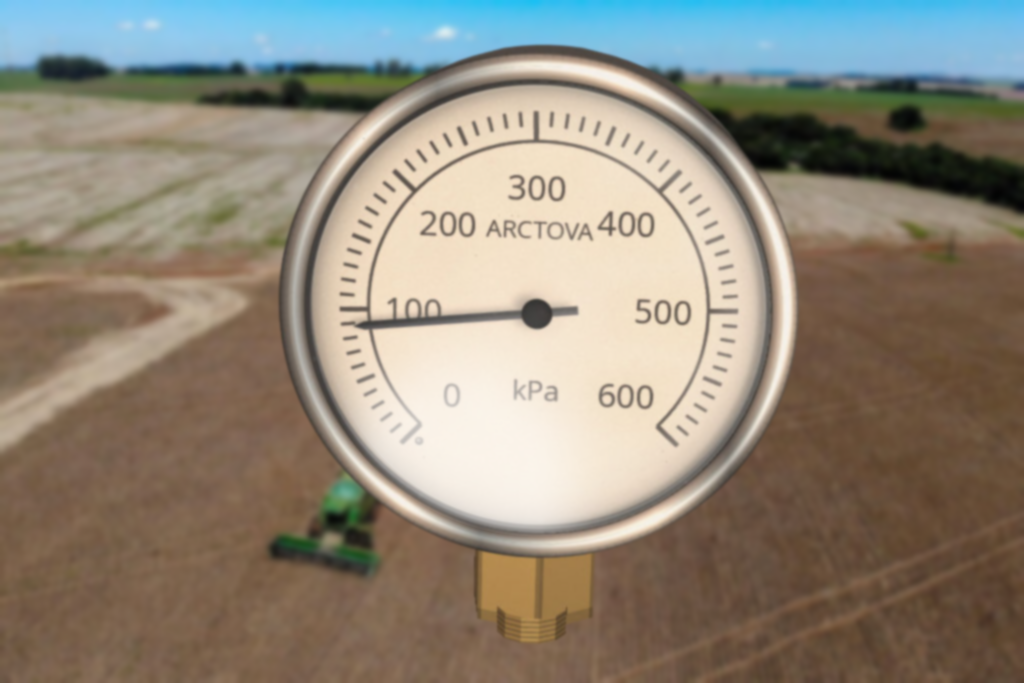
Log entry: kPa 90
